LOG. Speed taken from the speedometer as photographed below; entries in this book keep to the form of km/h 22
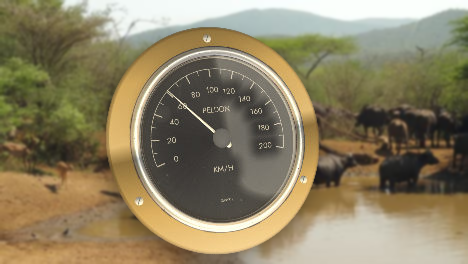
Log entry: km/h 60
